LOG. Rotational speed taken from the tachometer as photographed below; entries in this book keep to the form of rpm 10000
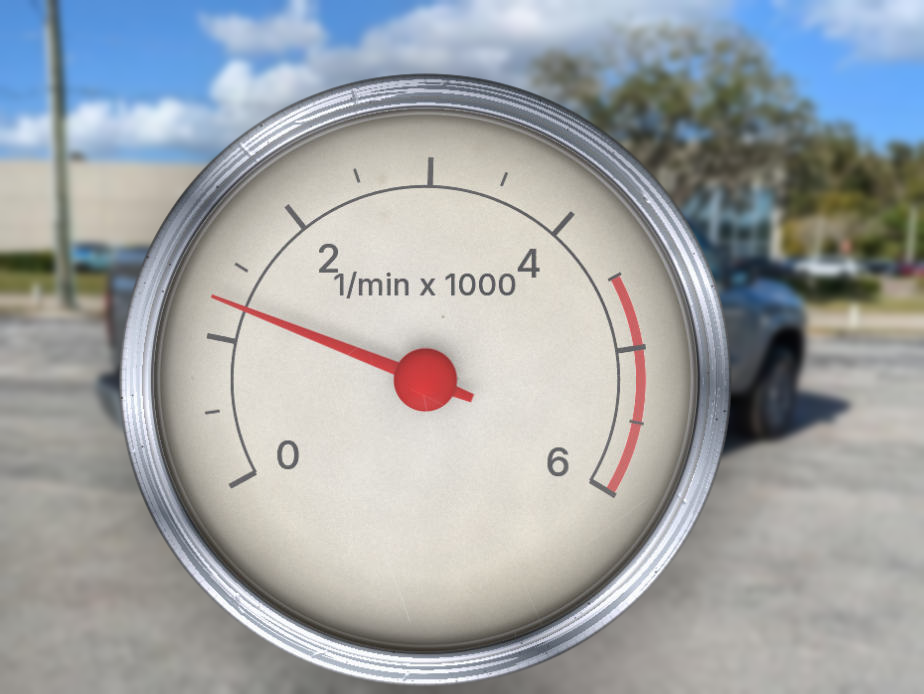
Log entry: rpm 1250
